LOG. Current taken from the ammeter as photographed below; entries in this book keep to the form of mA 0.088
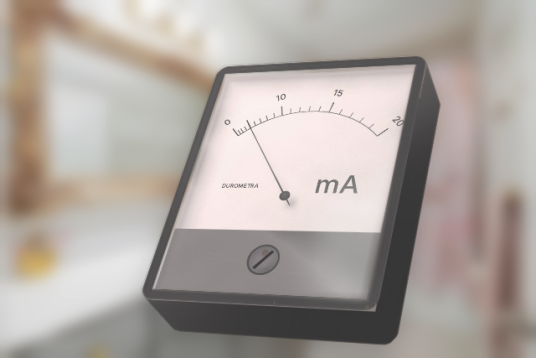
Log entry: mA 5
